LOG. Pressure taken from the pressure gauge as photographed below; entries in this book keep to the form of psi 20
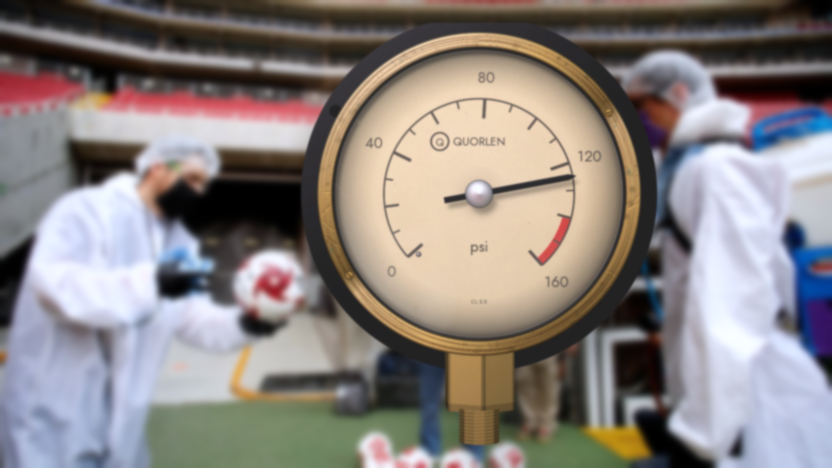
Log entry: psi 125
